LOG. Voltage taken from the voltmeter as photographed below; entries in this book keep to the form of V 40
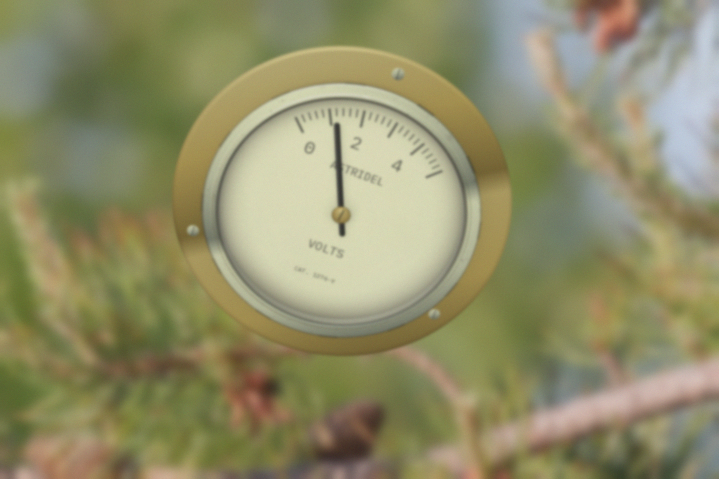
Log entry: V 1.2
